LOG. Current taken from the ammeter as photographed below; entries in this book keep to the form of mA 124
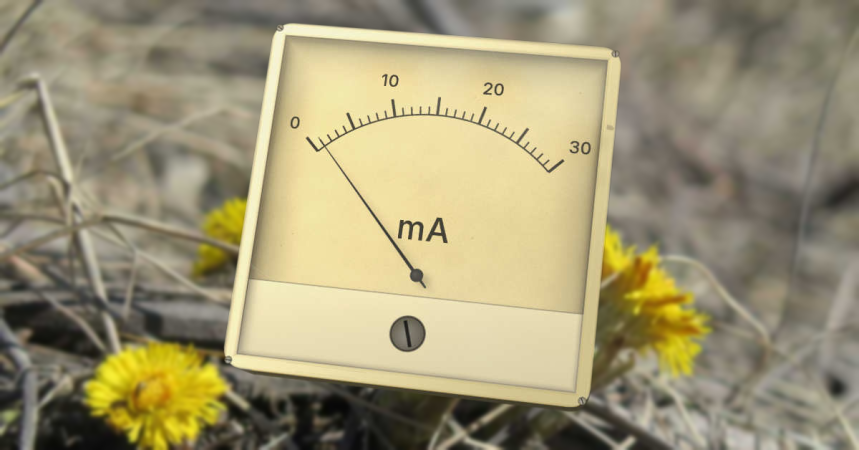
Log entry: mA 1
